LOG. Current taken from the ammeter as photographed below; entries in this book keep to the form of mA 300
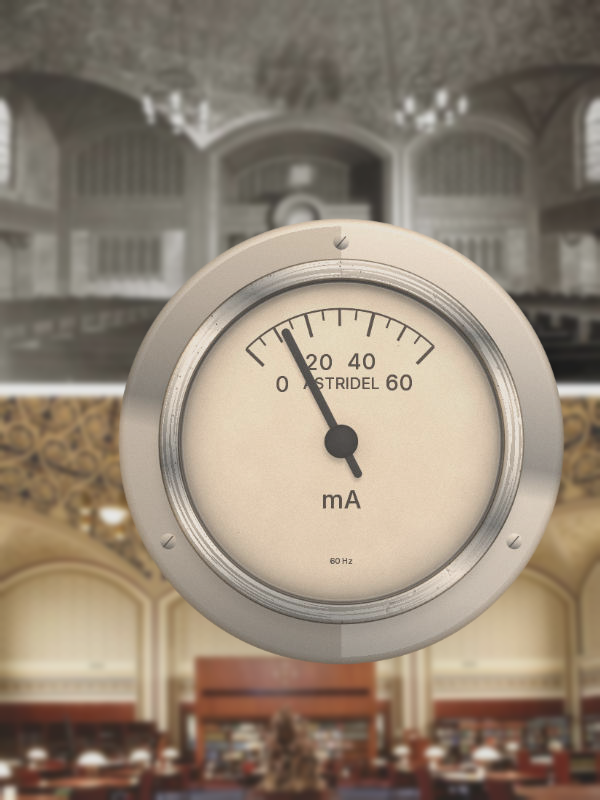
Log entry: mA 12.5
